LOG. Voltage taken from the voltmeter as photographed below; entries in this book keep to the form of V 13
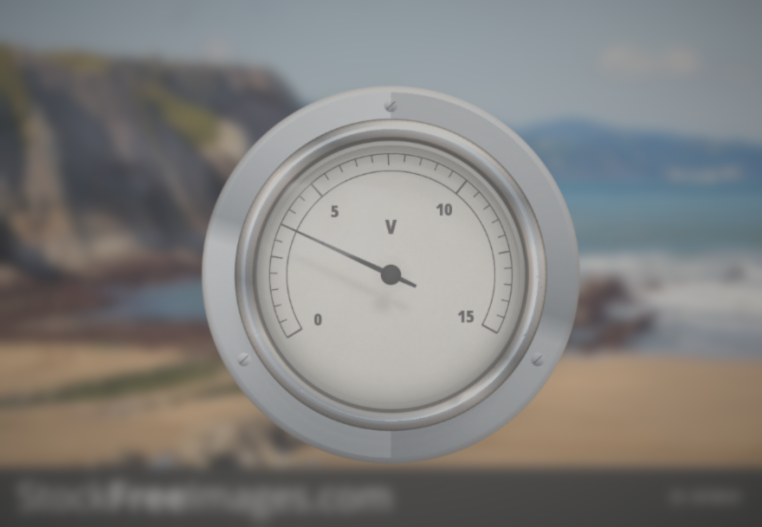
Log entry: V 3.5
